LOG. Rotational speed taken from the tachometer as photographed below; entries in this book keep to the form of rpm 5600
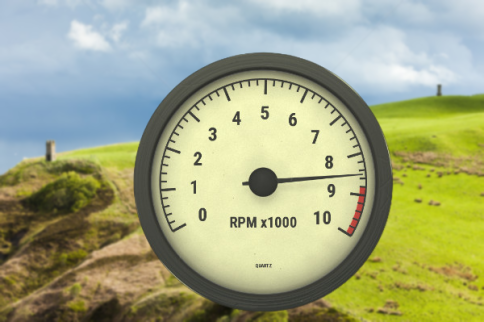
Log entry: rpm 8500
